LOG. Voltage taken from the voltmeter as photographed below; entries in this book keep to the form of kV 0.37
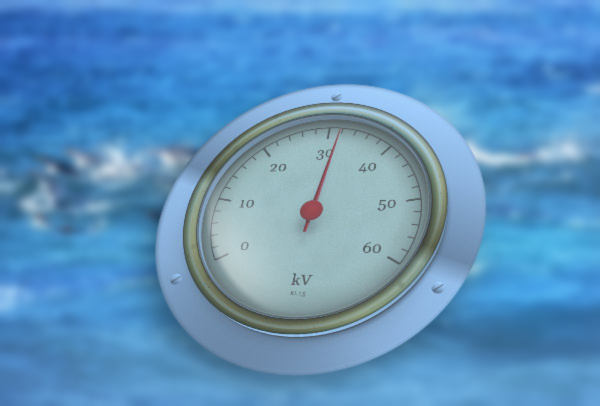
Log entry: kV 32
